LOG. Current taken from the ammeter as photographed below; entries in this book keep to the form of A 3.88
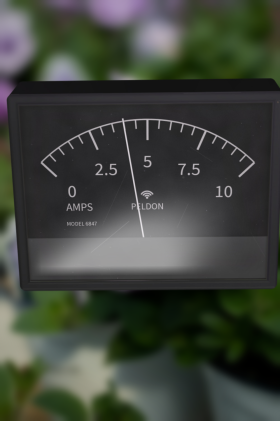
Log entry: A 4
